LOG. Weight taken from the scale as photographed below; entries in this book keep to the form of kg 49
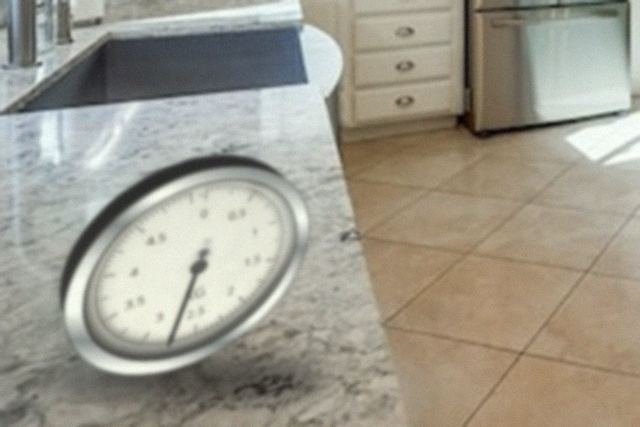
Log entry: kg 2.75
